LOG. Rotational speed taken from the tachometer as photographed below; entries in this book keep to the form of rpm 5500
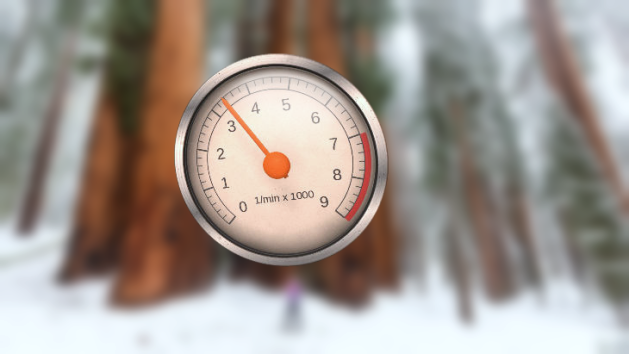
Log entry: rpm 3400
